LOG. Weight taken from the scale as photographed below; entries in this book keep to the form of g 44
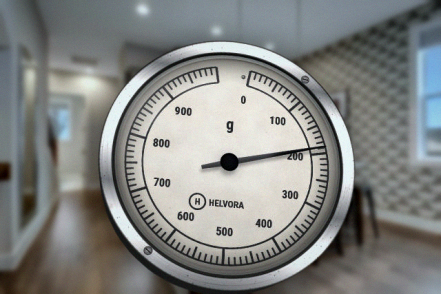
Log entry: g 190
